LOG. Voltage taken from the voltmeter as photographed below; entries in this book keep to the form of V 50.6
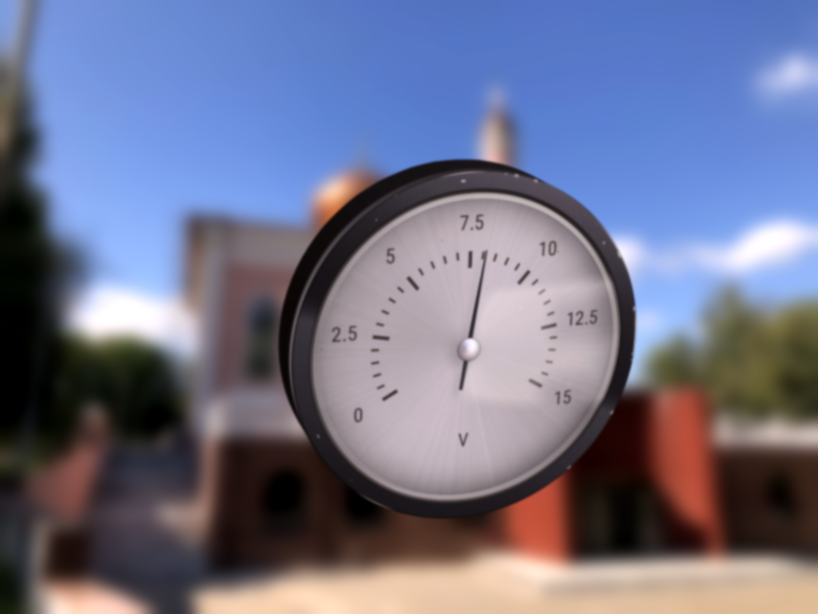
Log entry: V 8
